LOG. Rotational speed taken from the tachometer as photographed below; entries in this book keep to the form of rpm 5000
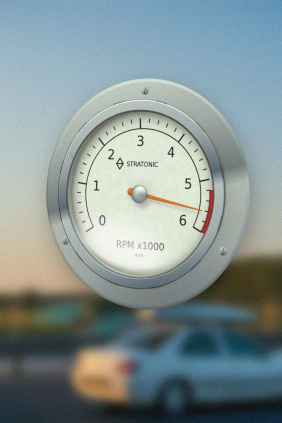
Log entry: rpm 5600
